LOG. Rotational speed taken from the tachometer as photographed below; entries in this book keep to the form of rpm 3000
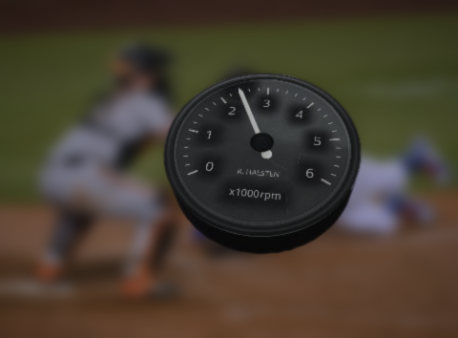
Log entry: rpm 2400
